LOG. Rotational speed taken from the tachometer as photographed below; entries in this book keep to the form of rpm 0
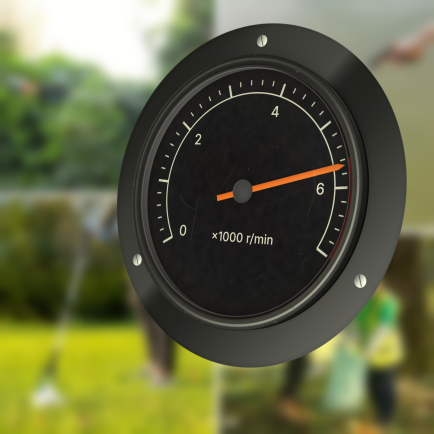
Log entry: rpm 5700
